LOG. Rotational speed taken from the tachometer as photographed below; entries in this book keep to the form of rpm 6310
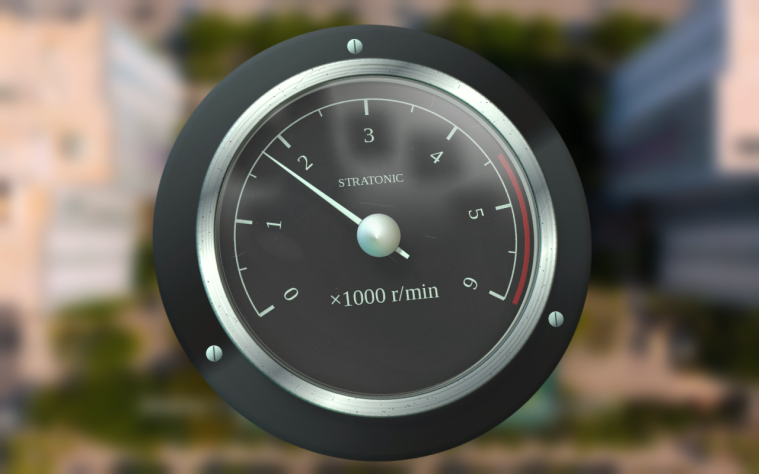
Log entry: rpm 1750
